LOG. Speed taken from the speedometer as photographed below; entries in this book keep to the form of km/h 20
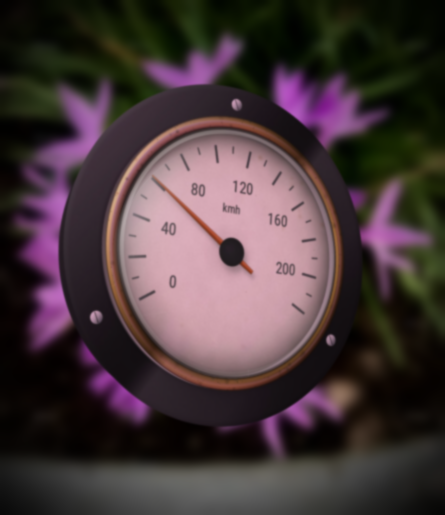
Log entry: km/h 60
